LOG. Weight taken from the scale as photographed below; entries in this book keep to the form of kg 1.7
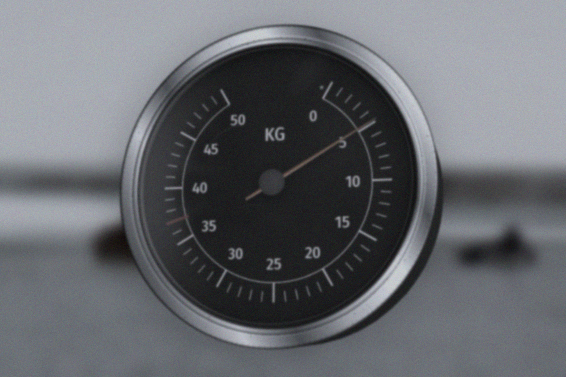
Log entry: kg 5
